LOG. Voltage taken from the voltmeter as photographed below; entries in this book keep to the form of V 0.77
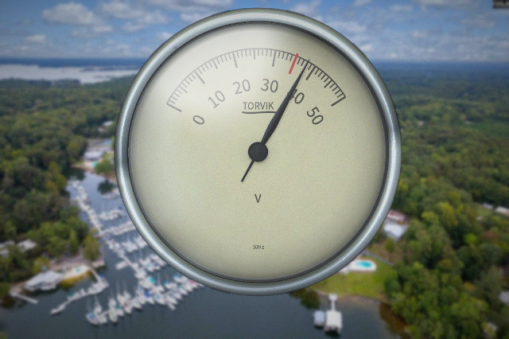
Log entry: V 38
